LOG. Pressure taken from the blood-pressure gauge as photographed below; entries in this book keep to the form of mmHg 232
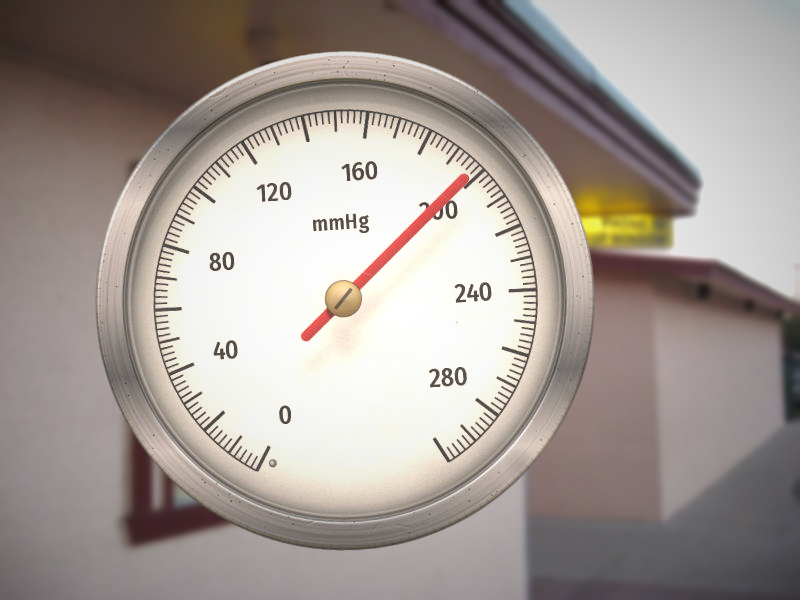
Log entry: mmHg 198
